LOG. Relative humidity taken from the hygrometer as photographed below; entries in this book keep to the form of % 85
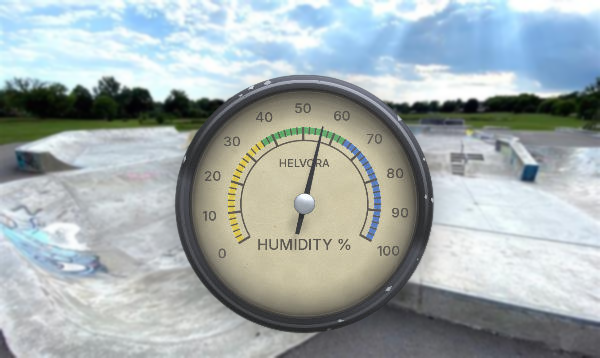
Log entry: % 56
